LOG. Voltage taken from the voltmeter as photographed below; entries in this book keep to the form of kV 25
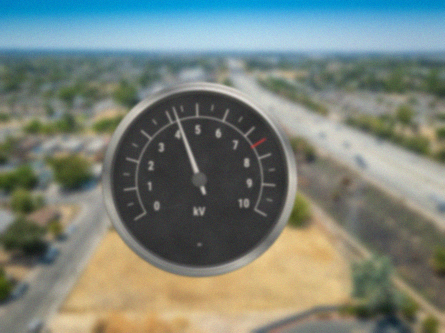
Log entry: kV 4.25
